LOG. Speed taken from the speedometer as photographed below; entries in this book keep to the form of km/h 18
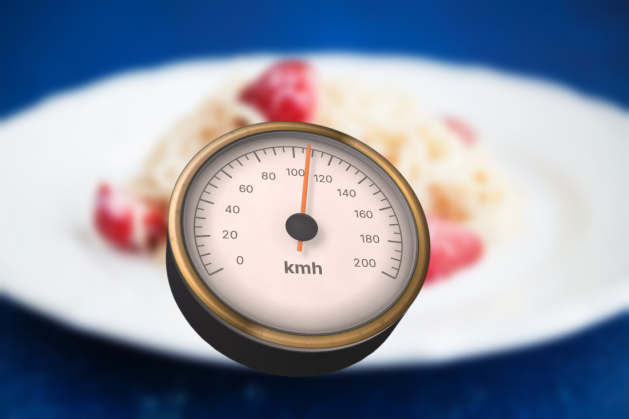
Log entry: km/h 107.5
